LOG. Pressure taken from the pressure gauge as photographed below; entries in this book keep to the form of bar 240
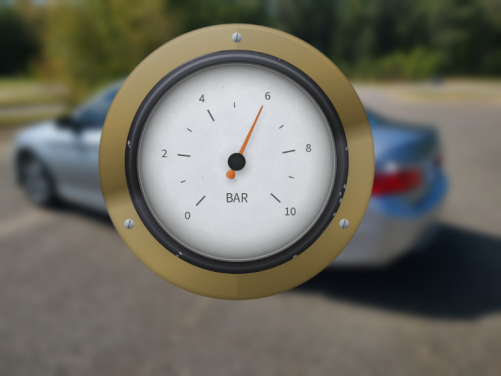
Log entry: bar 6
